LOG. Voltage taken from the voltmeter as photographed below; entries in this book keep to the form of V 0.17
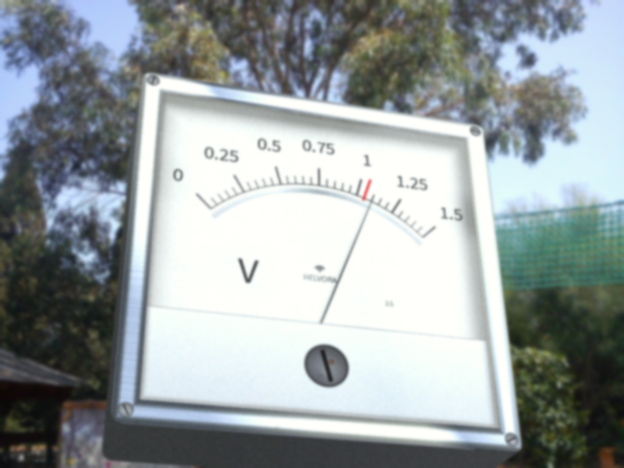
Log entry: V 1.1
